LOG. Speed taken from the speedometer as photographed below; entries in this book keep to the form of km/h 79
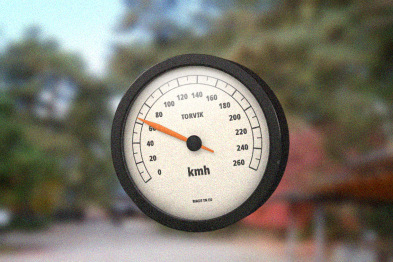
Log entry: km/h 65
